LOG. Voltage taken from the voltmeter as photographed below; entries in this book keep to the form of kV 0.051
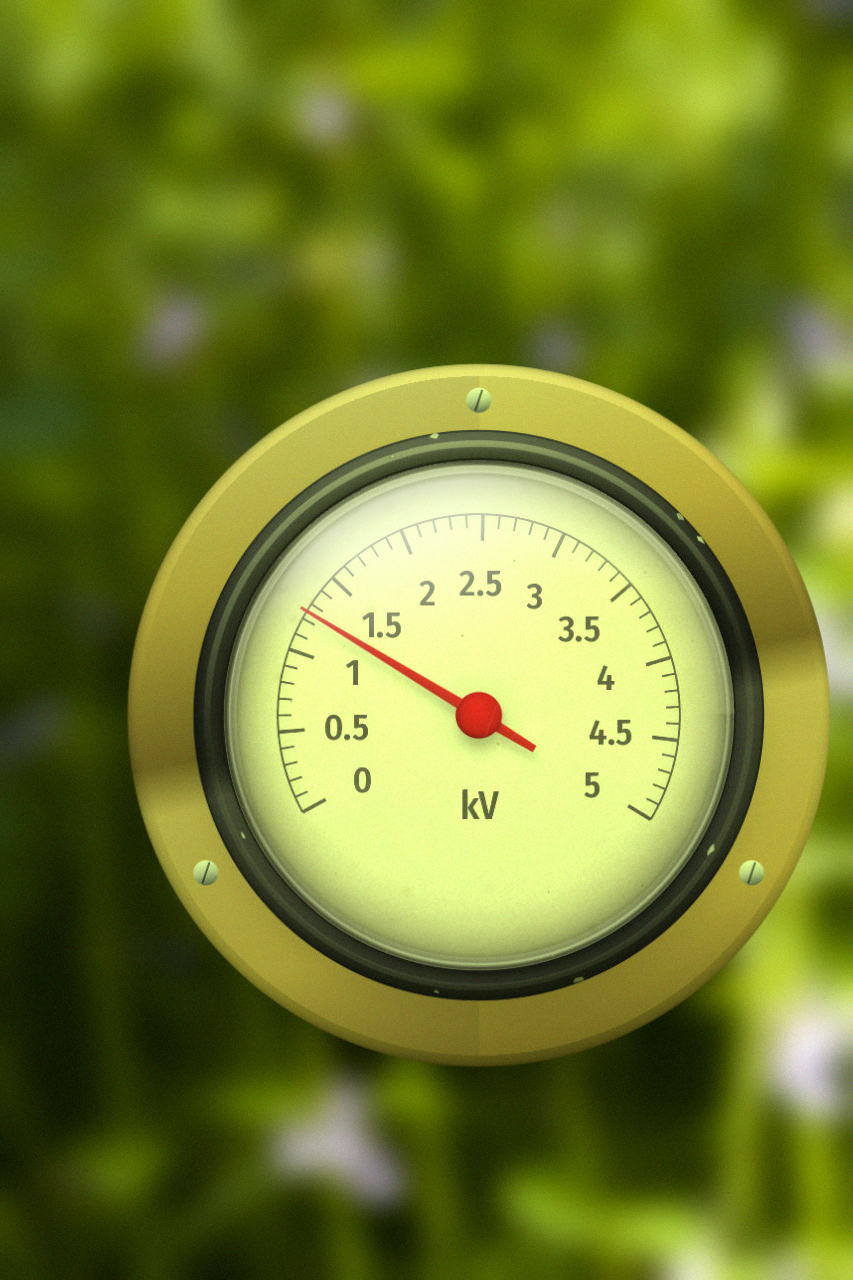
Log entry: kV 1.25
